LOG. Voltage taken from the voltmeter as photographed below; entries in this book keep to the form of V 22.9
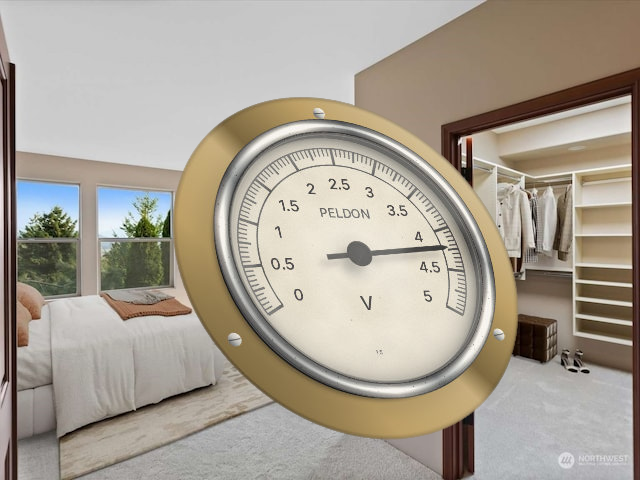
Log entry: V 4.25
